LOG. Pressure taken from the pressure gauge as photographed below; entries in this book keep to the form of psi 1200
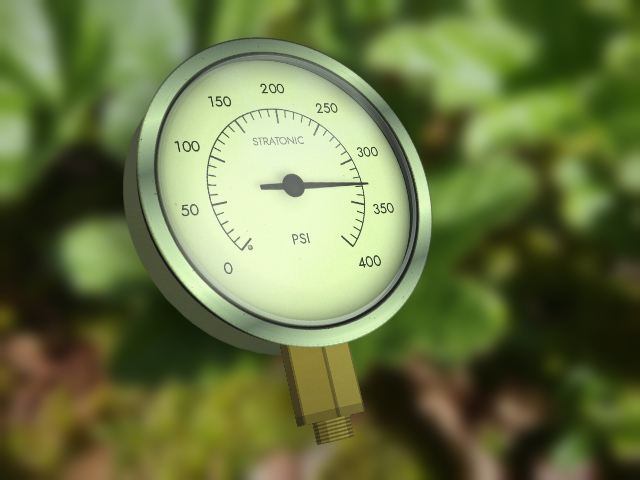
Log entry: psi 330
